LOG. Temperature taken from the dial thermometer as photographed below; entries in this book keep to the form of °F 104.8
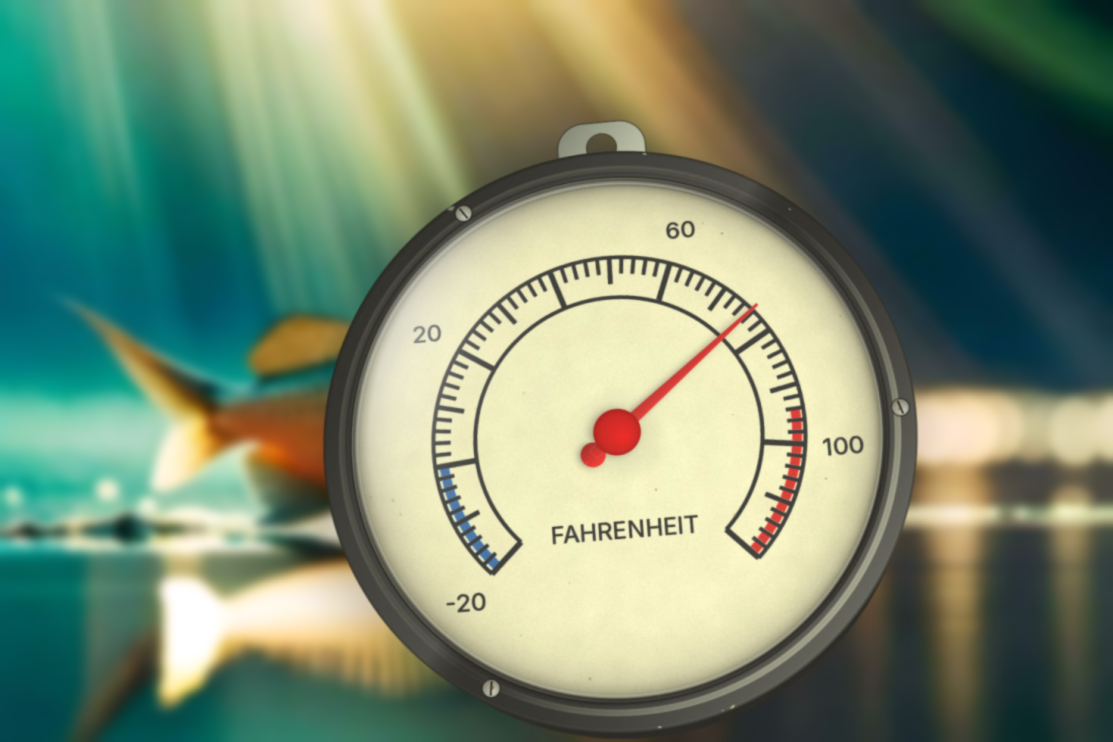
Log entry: °F 76
